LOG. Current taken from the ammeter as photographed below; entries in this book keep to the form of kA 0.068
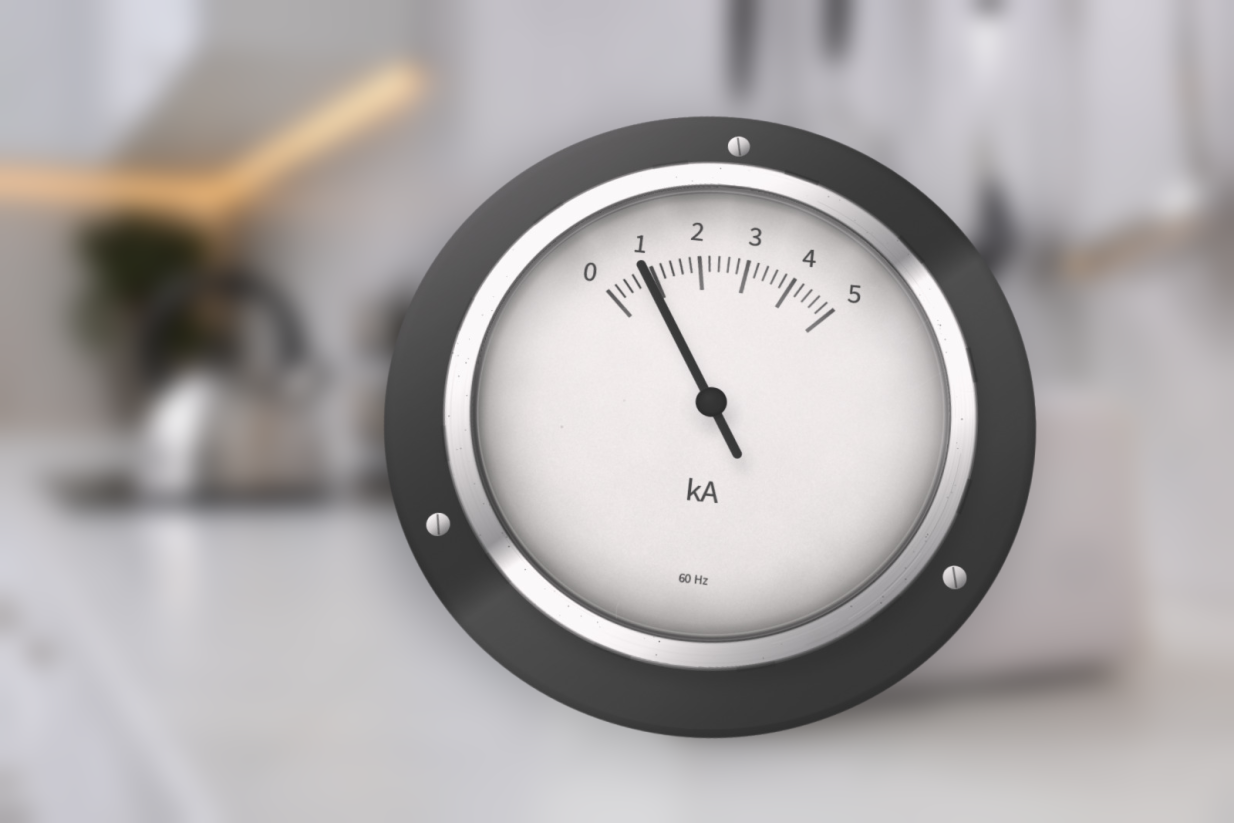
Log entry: kA 0.8
